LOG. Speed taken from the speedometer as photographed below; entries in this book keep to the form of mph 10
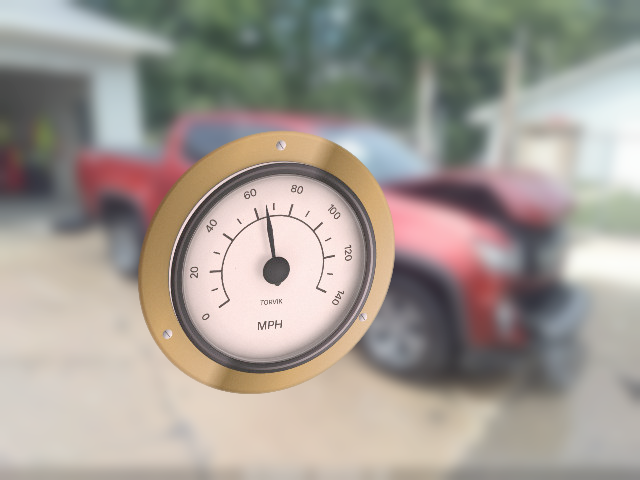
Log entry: mph 65
